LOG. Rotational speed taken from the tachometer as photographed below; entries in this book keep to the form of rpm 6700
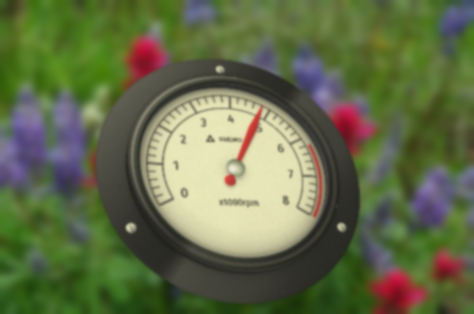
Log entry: rpm 4800
